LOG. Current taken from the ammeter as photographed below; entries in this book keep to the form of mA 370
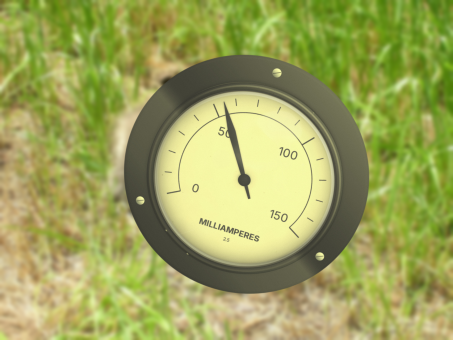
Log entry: mA 55
